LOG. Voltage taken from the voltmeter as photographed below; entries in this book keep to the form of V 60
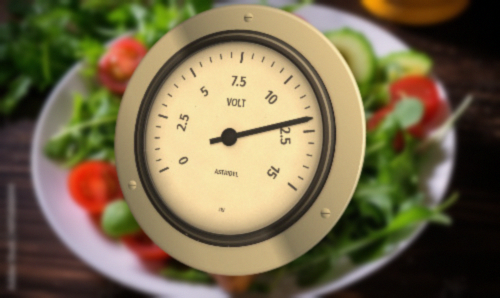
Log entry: V 12
